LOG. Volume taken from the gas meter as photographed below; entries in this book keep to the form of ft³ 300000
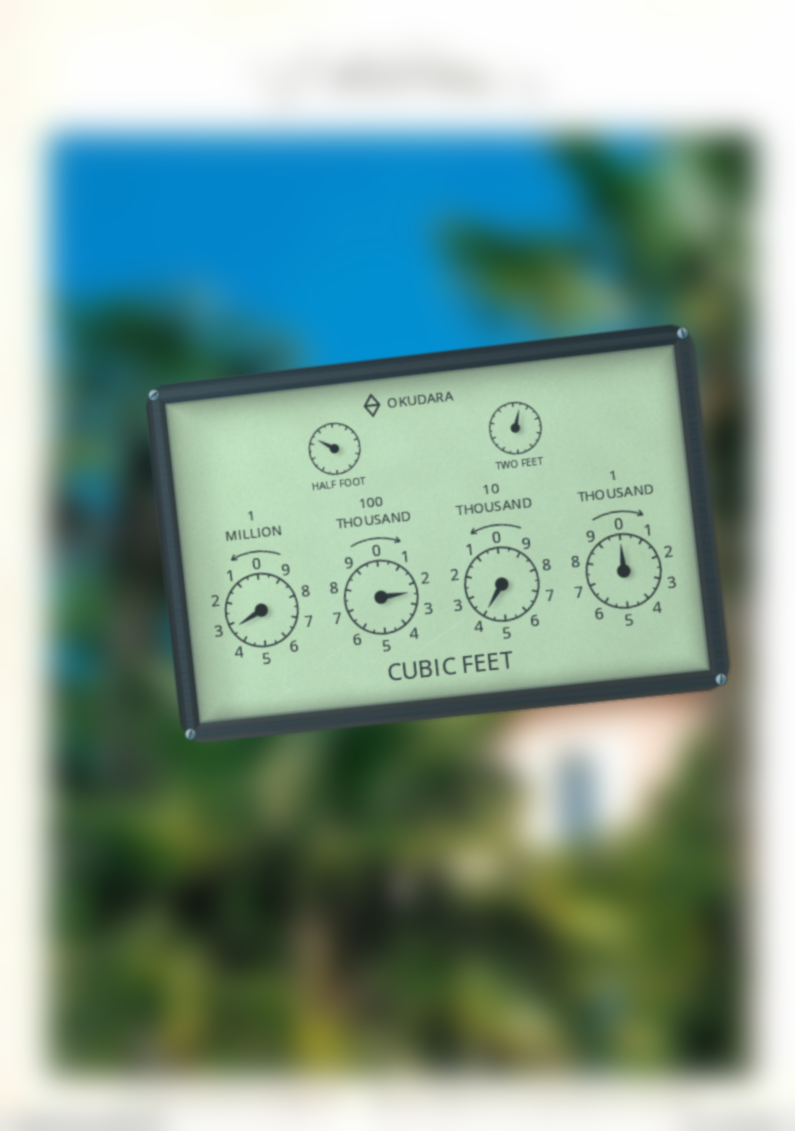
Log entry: ft³ 324000
